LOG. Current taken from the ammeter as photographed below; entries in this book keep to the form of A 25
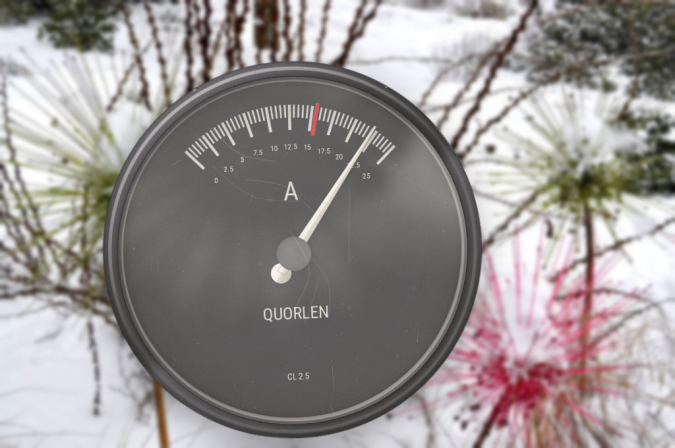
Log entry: A 22
